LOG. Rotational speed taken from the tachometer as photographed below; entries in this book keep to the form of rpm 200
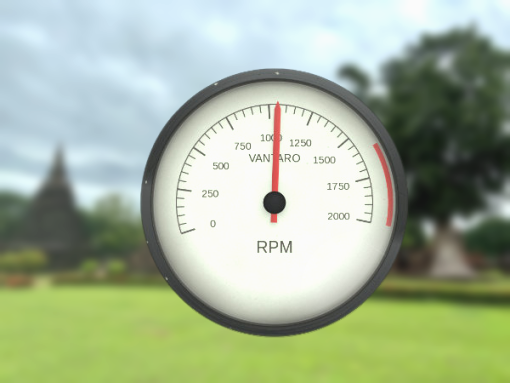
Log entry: rpm 1050
